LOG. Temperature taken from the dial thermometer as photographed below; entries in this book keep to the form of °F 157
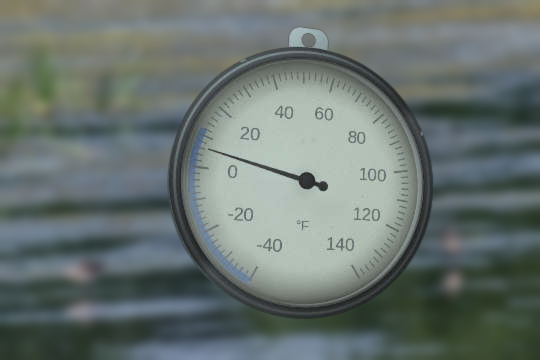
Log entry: °F 6
